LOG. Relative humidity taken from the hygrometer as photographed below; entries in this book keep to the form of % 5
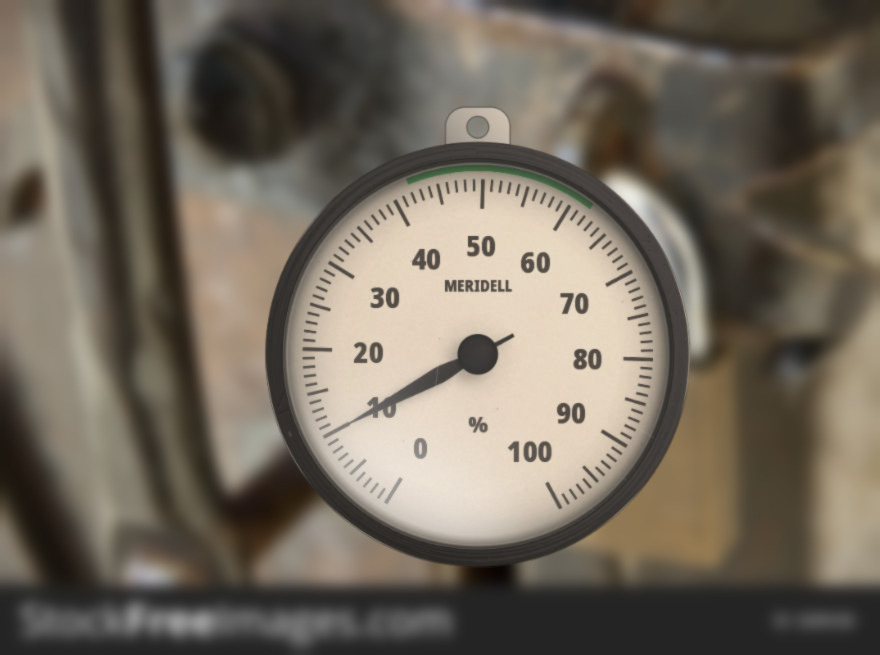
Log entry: % 10
